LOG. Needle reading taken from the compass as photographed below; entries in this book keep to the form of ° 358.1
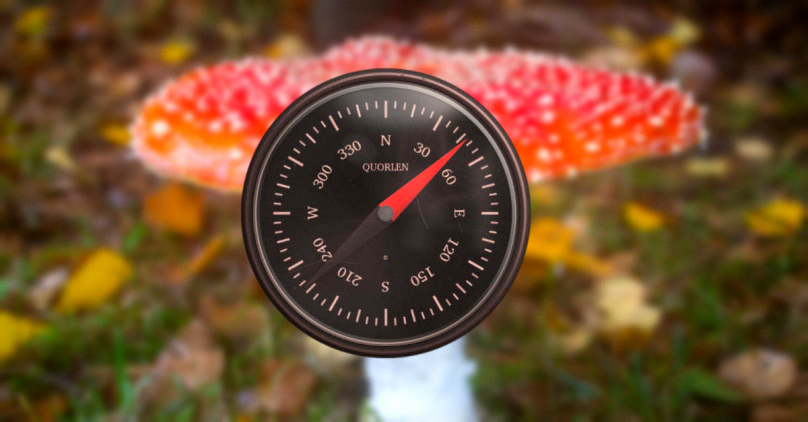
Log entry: ° 47.5
